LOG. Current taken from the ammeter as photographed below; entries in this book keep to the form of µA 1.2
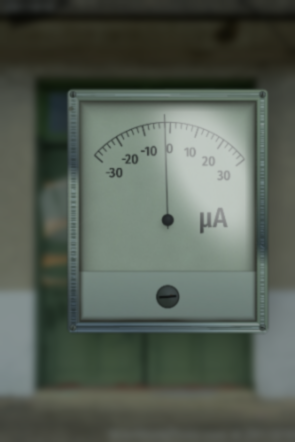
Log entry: µA -2
